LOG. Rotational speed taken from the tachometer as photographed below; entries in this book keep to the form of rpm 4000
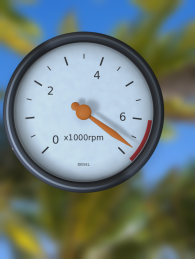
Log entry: rpm 6750
